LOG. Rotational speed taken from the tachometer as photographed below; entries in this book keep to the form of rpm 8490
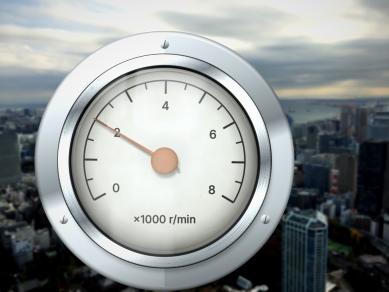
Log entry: rpm 2000
